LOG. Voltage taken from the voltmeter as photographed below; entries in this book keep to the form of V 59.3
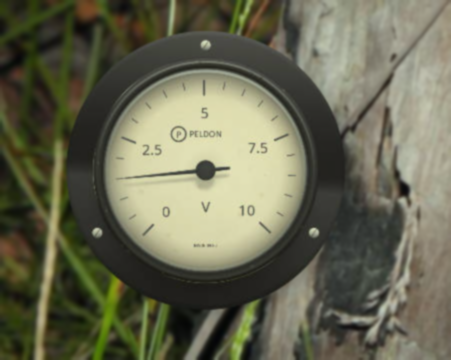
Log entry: V 1.5
